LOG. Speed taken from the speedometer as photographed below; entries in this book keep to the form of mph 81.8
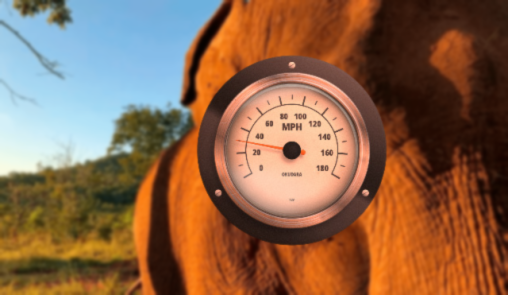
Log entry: mph 30
